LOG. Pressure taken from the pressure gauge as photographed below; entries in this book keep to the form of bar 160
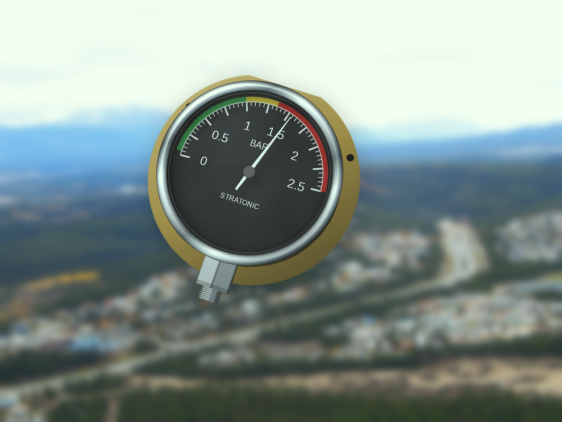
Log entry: bar 1.55
